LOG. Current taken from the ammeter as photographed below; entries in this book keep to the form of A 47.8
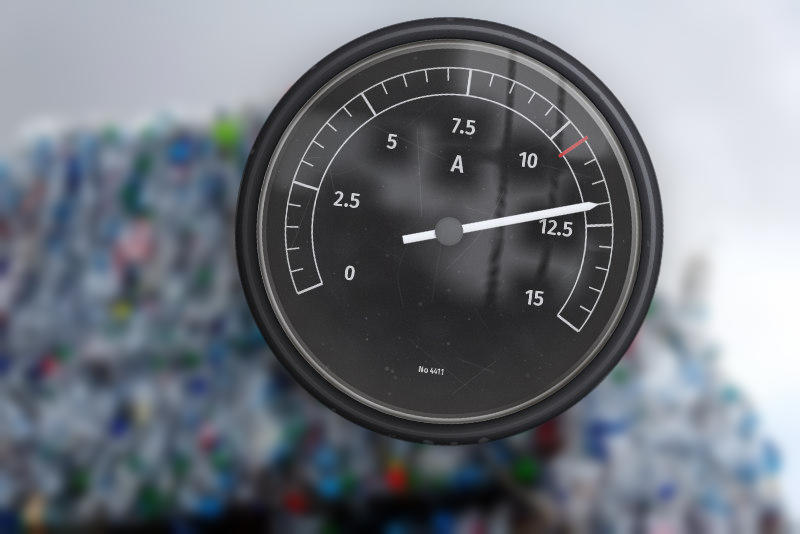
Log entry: A 12
